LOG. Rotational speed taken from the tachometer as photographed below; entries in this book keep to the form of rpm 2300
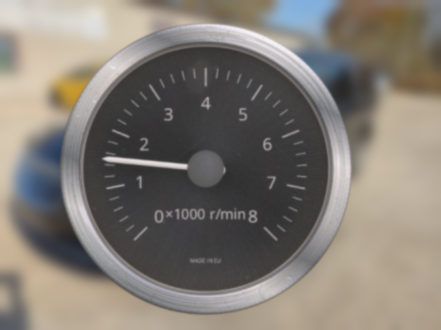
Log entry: rpm 1500
